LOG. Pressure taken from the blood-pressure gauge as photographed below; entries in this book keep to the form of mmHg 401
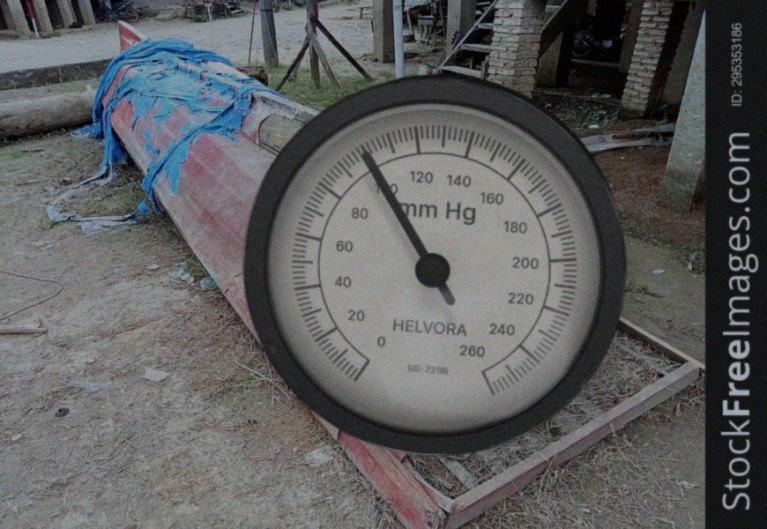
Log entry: mmHg 100
